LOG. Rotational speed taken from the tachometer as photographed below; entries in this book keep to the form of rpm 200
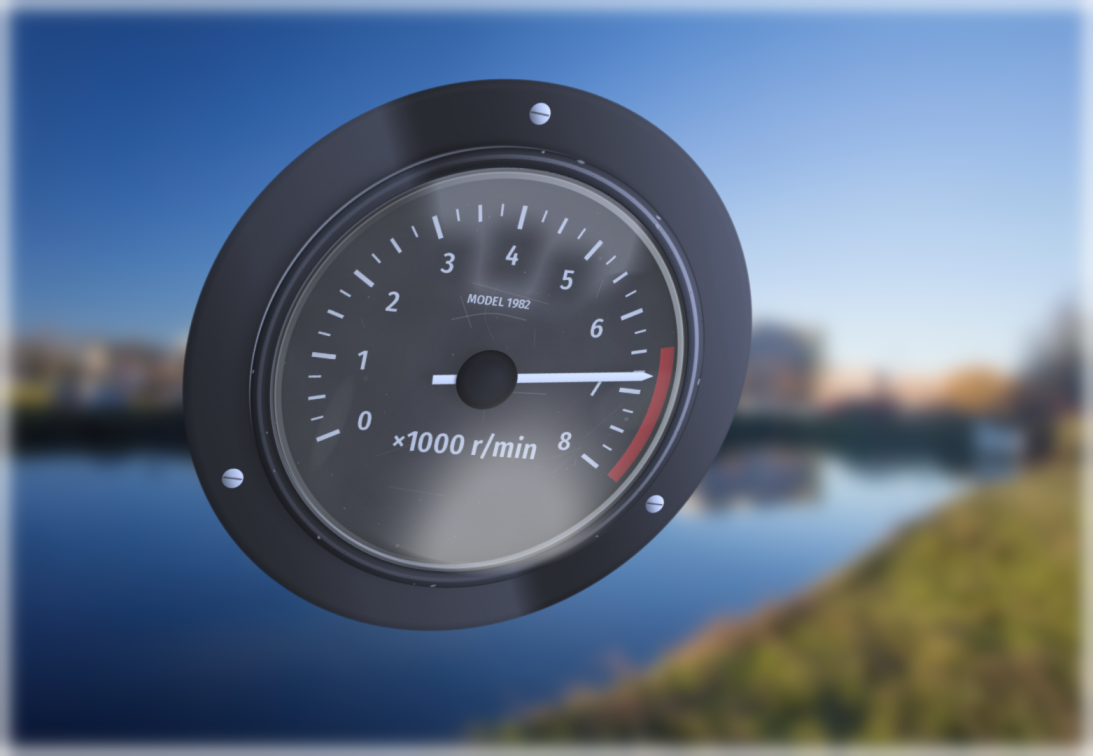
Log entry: rpm 6750
